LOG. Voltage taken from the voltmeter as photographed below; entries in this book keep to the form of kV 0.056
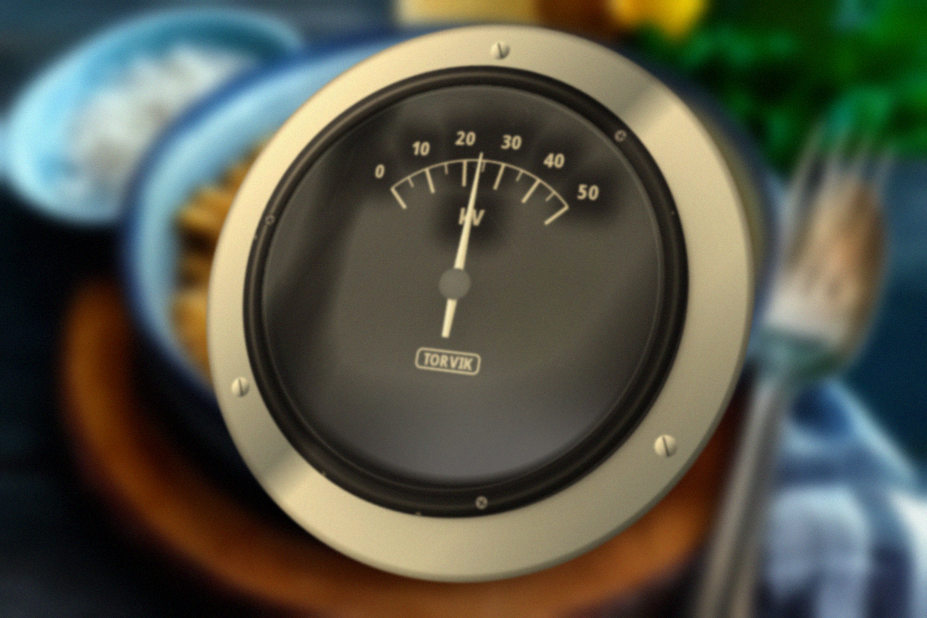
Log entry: kV 25
